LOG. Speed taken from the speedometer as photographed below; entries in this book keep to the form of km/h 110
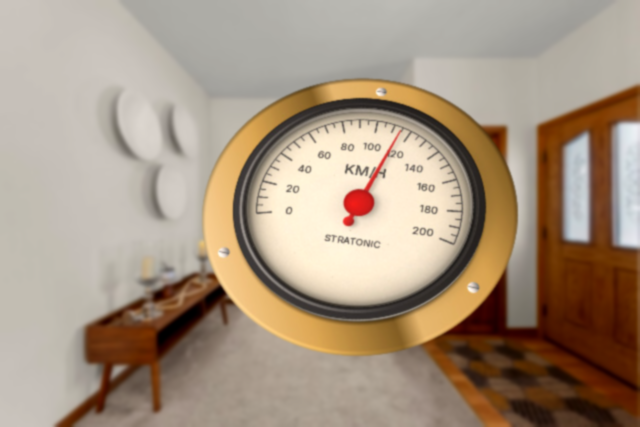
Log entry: km/h 115
